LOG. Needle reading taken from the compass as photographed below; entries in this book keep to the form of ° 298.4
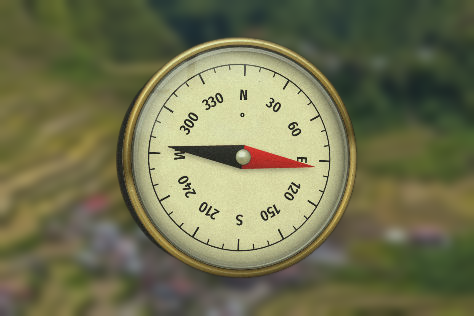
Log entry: ° 95
